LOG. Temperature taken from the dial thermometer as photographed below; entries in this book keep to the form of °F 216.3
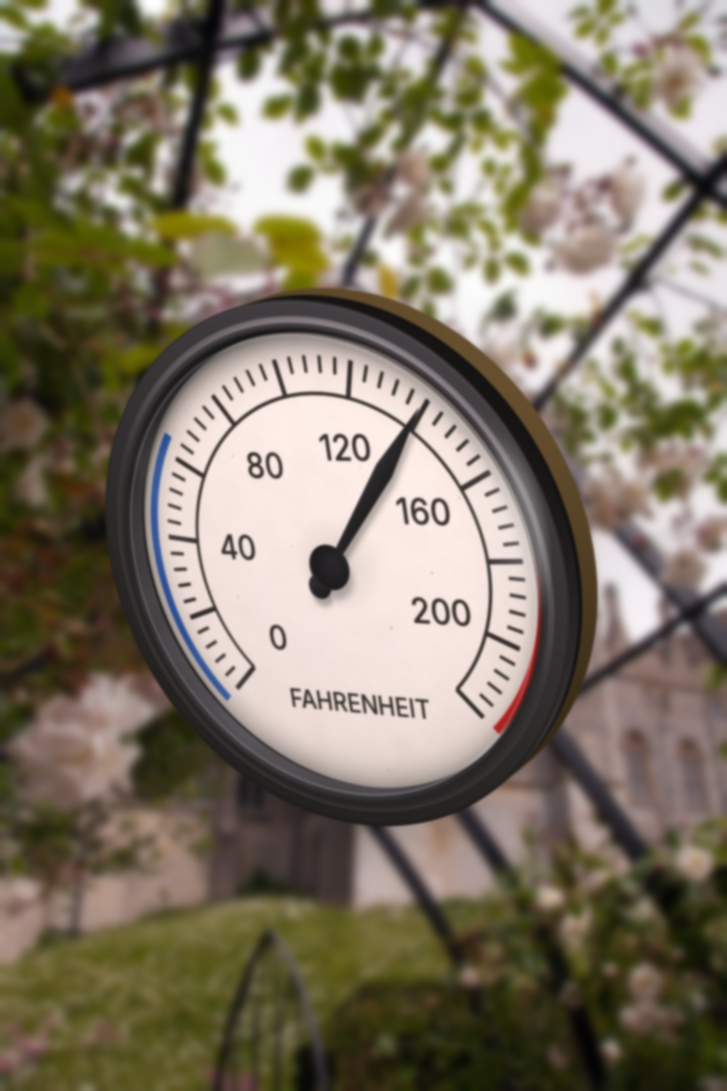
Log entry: °F 140
